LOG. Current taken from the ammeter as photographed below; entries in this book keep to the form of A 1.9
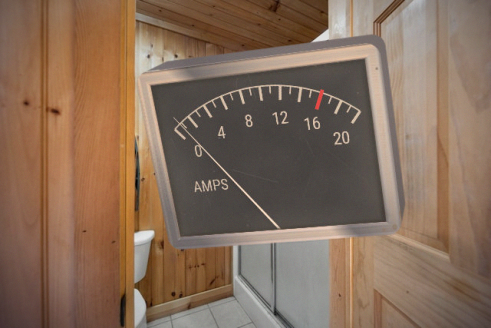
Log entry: A 1
